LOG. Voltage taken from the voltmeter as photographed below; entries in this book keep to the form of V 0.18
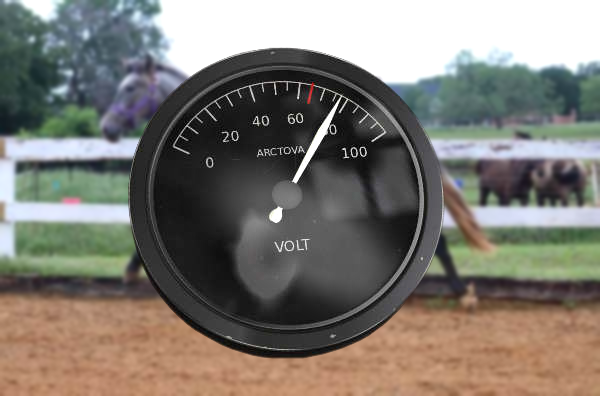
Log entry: V 77.5
